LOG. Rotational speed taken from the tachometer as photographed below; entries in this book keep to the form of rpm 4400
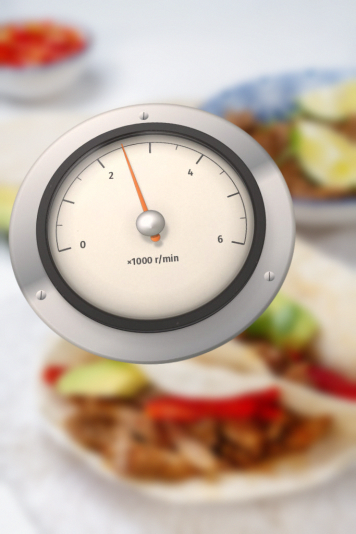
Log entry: rpm 2500
